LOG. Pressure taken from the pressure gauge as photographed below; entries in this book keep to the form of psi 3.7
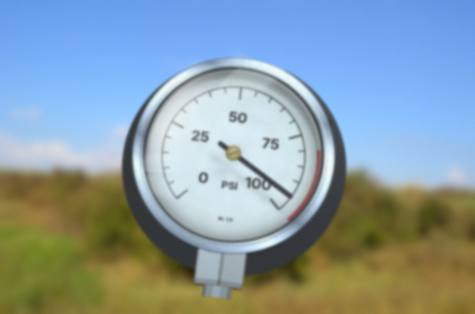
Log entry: psi 95
